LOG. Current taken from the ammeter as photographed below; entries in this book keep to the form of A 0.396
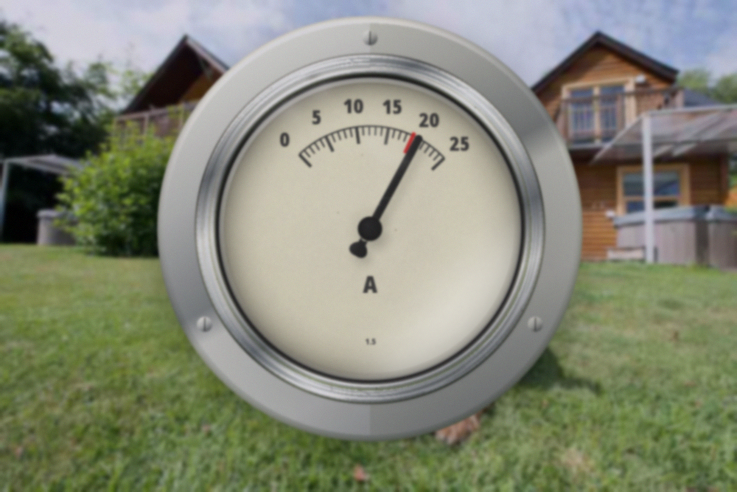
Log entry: A 20
